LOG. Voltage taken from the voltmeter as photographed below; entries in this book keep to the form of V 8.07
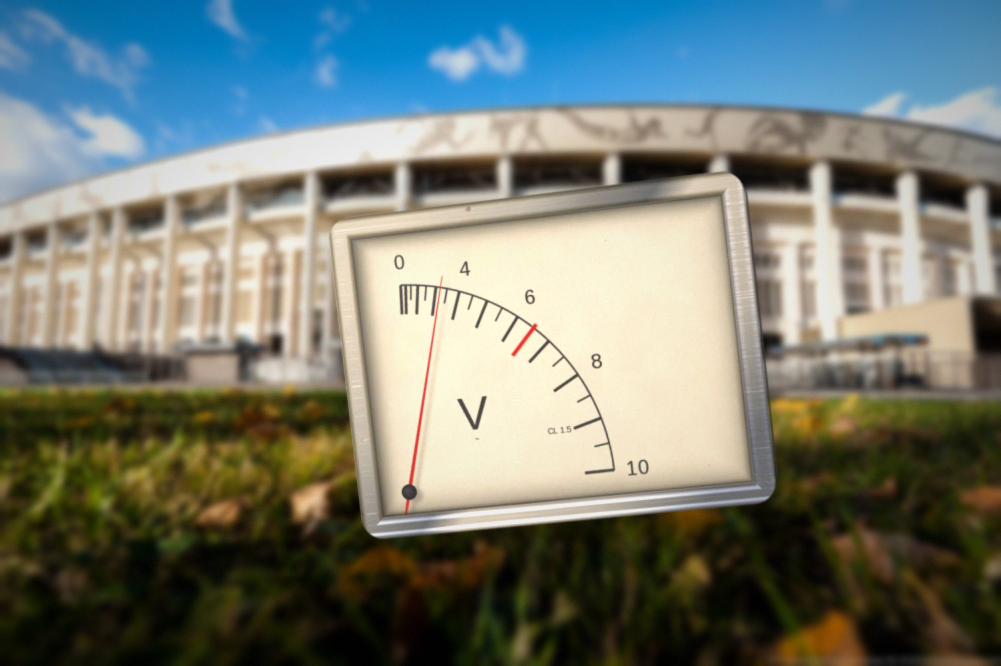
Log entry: V 3.25
